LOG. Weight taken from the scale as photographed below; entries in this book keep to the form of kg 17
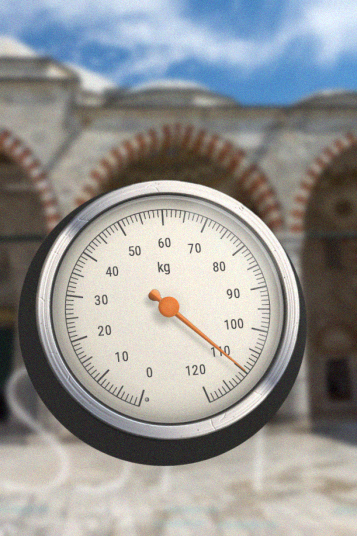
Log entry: kg 110
